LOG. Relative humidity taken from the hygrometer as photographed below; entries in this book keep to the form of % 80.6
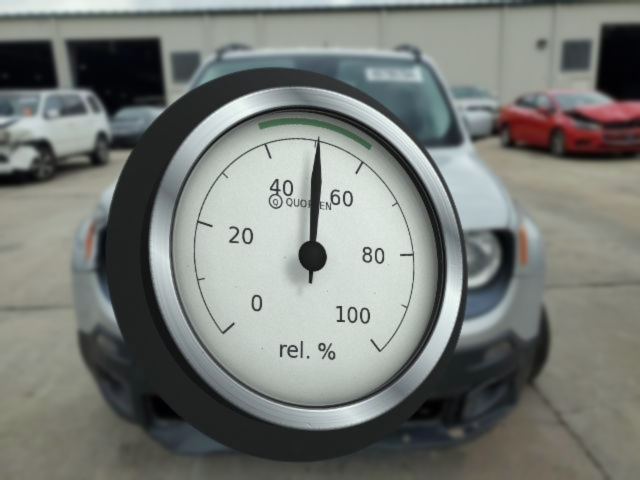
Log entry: % 50
